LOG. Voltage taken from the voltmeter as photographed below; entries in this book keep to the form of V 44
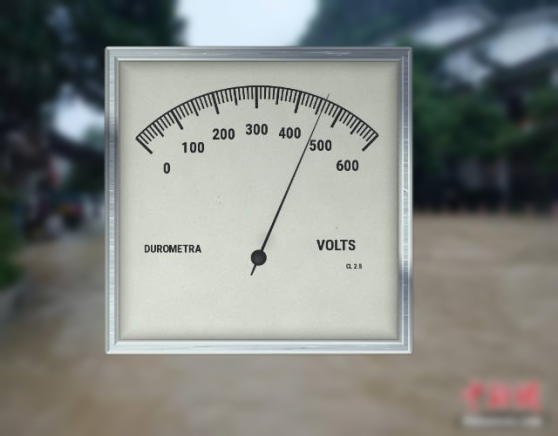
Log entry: V 460
